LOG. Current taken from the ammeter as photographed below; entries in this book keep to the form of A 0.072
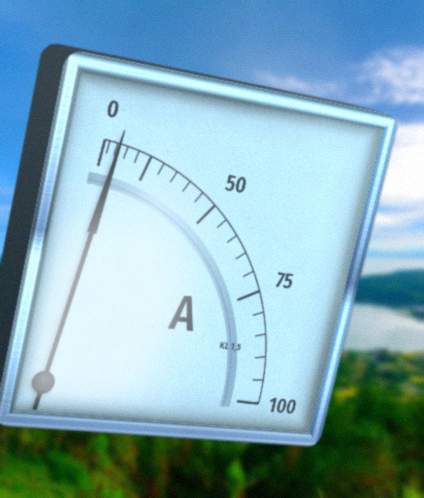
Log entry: A 10
